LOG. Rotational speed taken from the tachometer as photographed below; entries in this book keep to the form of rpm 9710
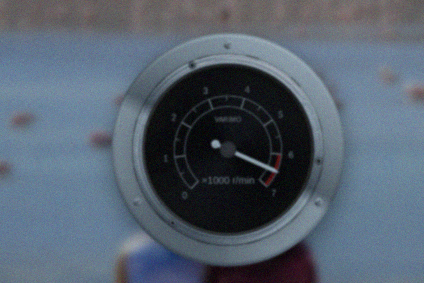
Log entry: rpm 6500
